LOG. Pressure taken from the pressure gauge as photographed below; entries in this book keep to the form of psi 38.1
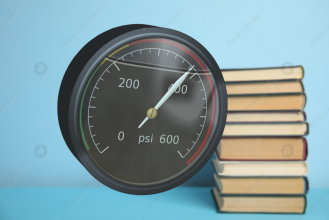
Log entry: psi 380
